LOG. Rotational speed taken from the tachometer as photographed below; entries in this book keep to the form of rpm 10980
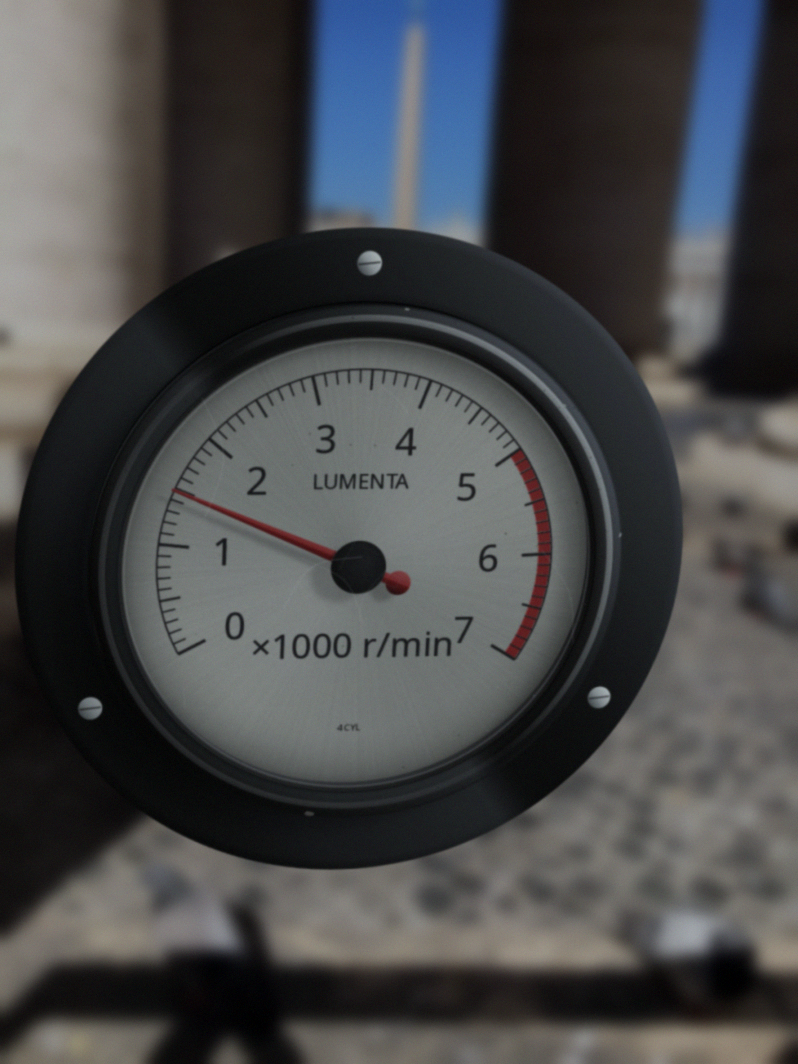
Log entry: rpm 1500
